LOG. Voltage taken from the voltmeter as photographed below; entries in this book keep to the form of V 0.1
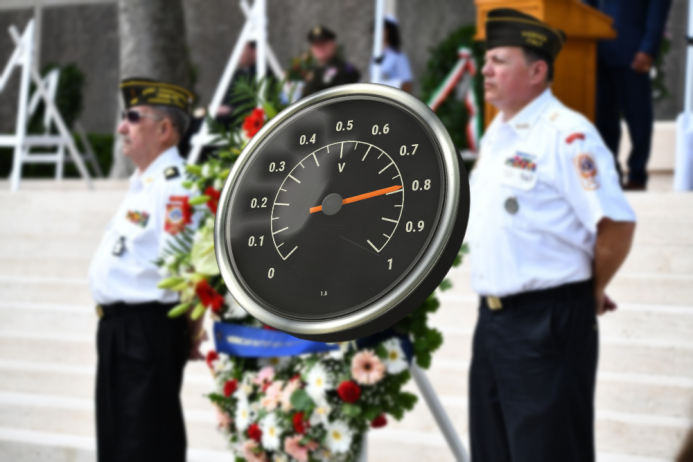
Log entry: V 0.8
